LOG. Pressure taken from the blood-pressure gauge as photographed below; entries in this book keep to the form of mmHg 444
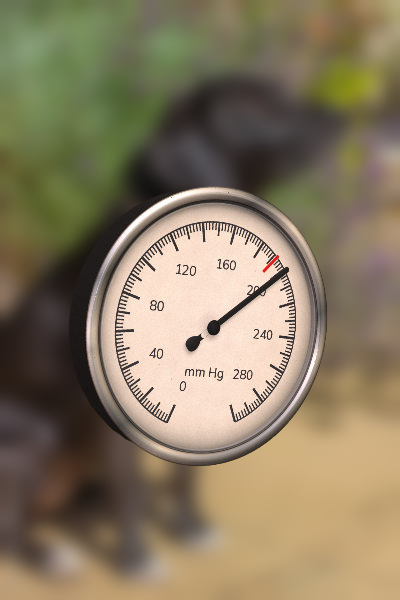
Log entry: mmHg 200
